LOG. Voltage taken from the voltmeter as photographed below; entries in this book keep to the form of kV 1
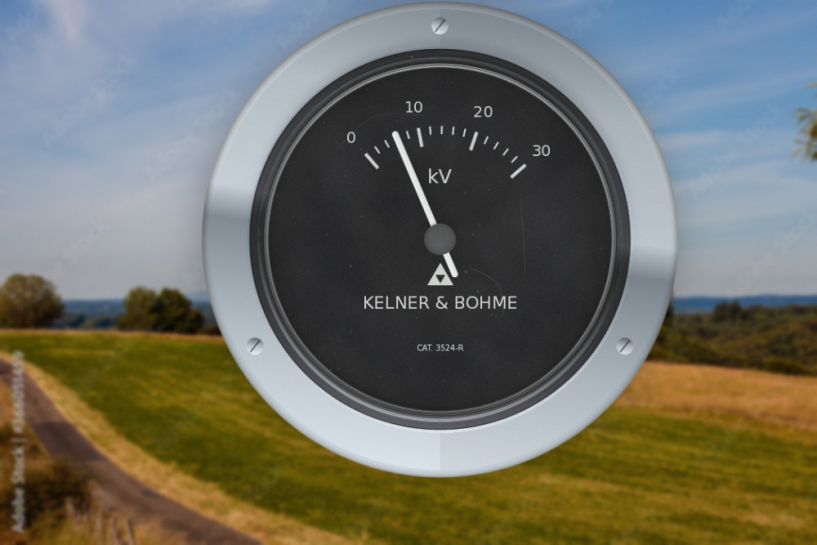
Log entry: kV 6
